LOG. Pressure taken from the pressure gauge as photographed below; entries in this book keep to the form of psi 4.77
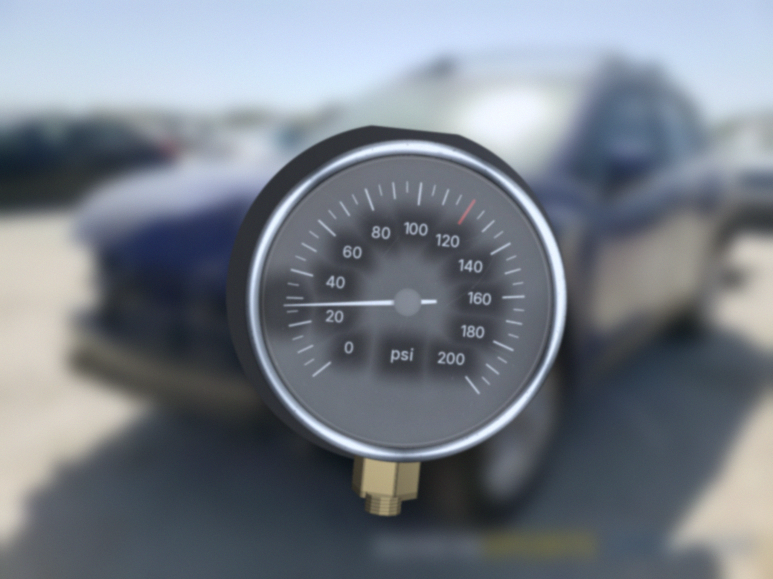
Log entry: psi 27.5
